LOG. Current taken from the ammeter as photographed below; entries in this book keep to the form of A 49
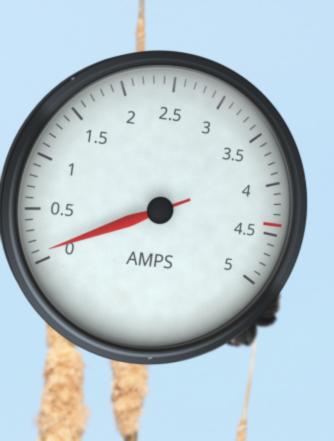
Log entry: A 0.1
